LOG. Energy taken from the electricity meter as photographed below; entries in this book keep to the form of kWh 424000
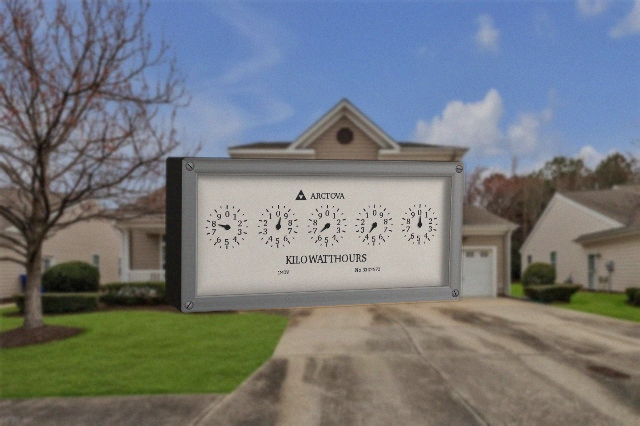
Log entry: kWh 79640
